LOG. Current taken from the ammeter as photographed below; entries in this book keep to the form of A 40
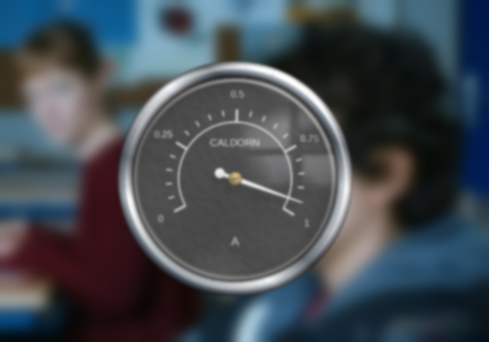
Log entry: A 0.95
